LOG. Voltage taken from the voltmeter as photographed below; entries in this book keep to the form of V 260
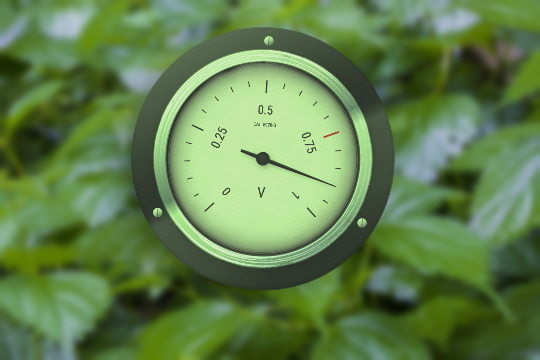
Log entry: V 0.9
